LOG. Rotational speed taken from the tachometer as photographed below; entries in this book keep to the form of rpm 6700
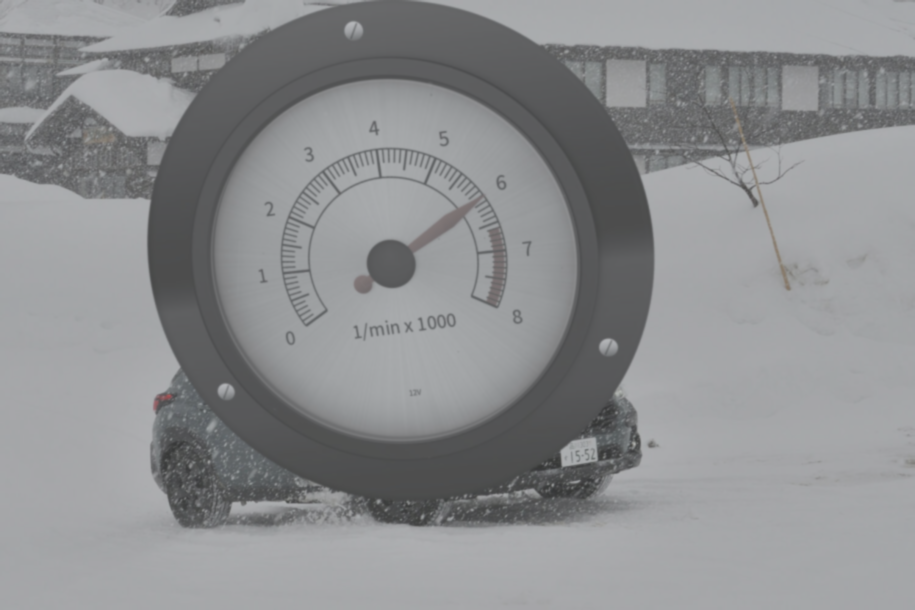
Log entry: rpm 6000
